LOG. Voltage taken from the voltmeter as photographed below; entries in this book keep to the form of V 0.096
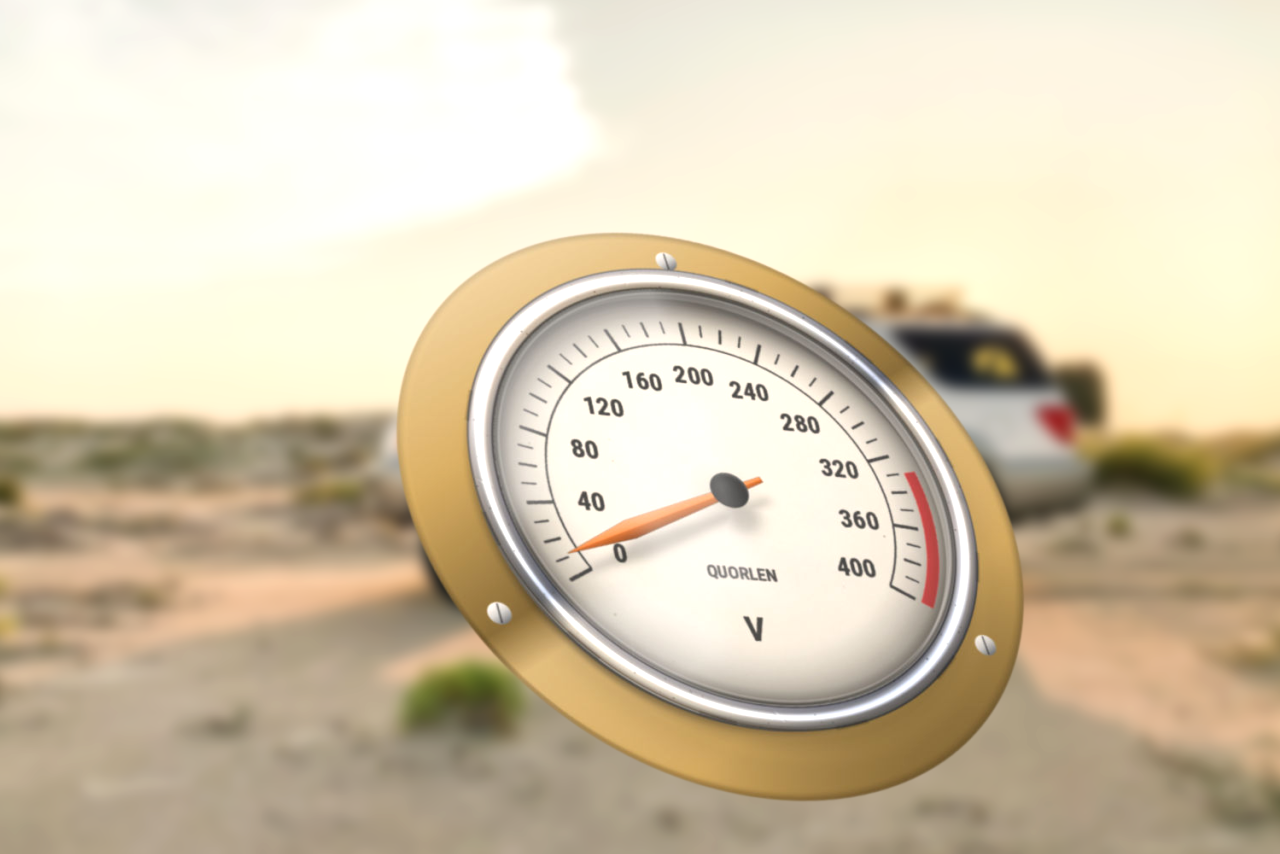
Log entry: V 10
